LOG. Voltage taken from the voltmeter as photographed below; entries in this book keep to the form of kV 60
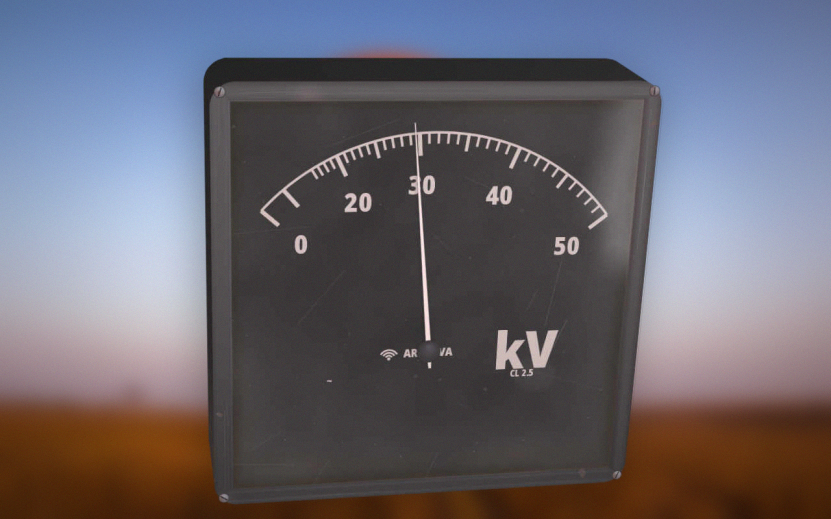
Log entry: kV 29.5
